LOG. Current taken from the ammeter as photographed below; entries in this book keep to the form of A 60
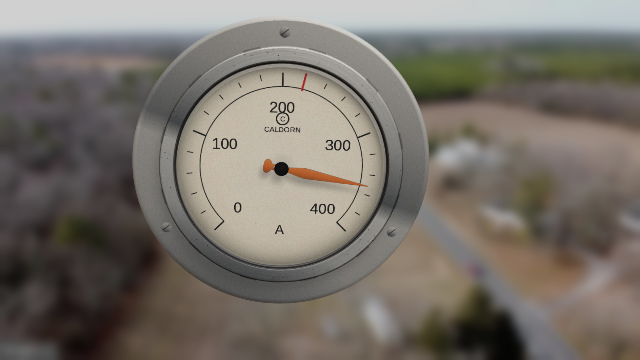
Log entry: A 350
